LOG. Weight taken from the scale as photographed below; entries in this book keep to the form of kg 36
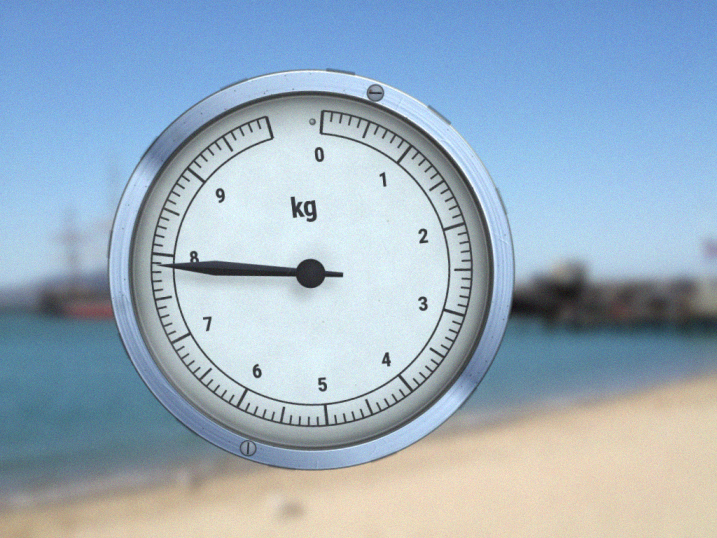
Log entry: kg 7.9
